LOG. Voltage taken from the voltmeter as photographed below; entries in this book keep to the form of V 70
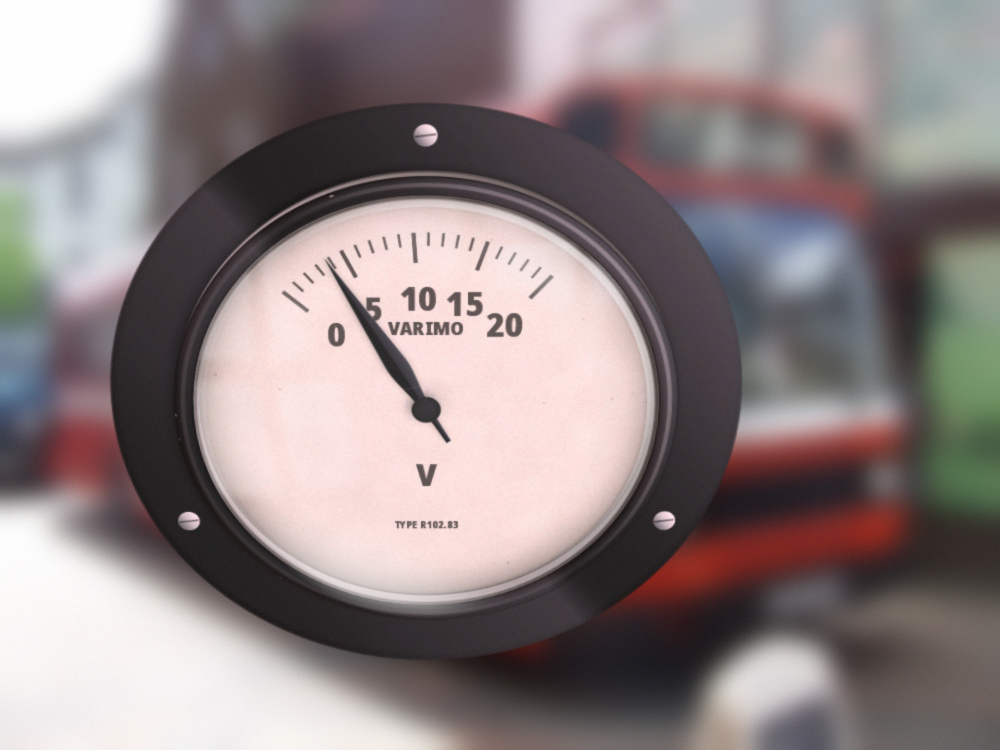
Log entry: V 4
